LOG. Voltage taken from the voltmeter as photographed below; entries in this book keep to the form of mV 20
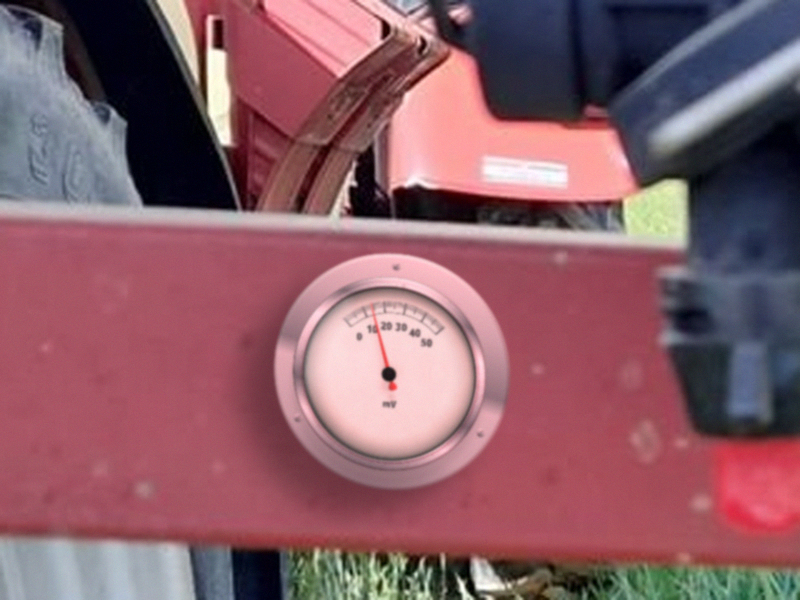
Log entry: mV 15
